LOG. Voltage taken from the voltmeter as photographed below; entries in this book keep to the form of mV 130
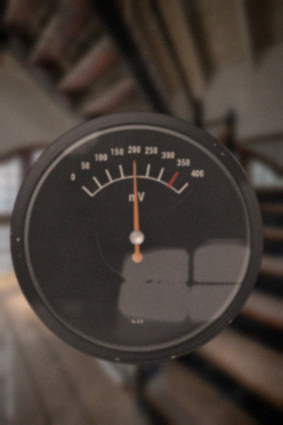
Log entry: mV 200
